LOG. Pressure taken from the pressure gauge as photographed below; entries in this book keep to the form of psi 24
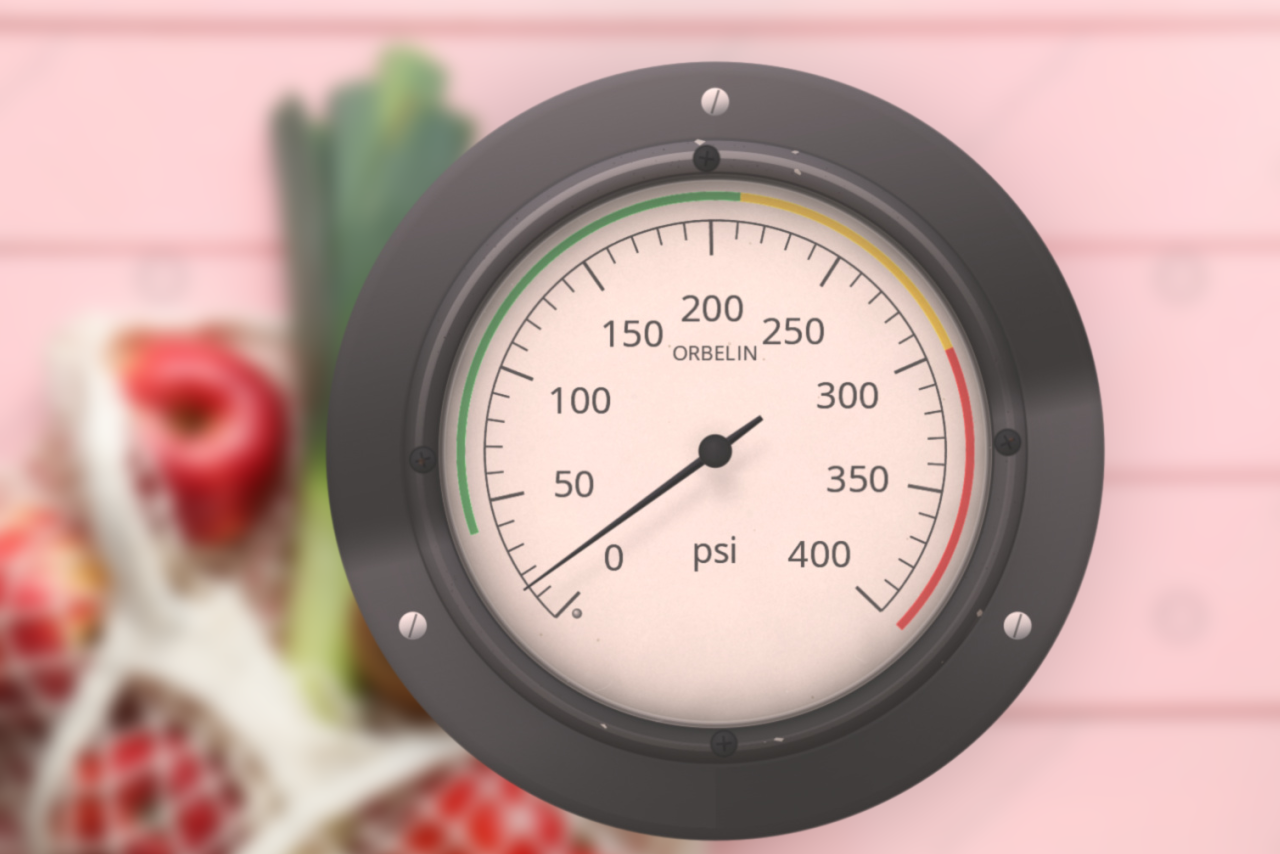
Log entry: psi 15
